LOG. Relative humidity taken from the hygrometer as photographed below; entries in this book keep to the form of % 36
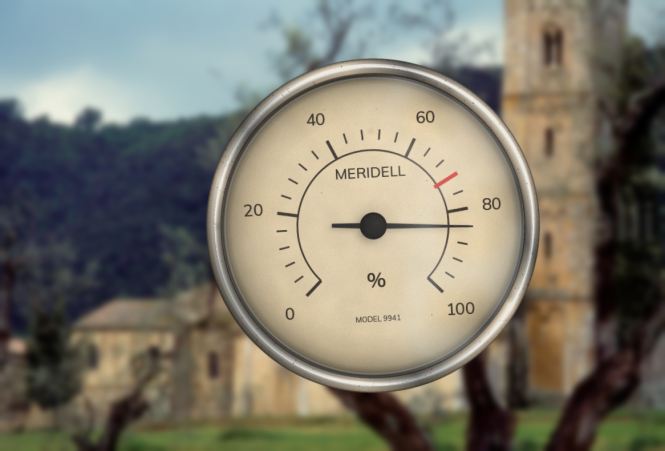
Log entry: % 84
